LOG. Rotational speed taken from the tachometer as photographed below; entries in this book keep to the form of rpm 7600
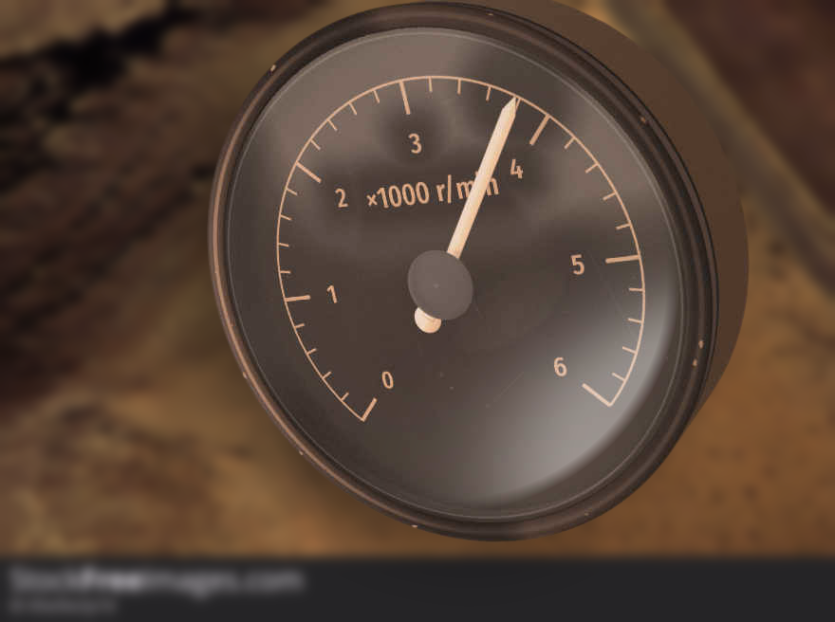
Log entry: rpm 3800
